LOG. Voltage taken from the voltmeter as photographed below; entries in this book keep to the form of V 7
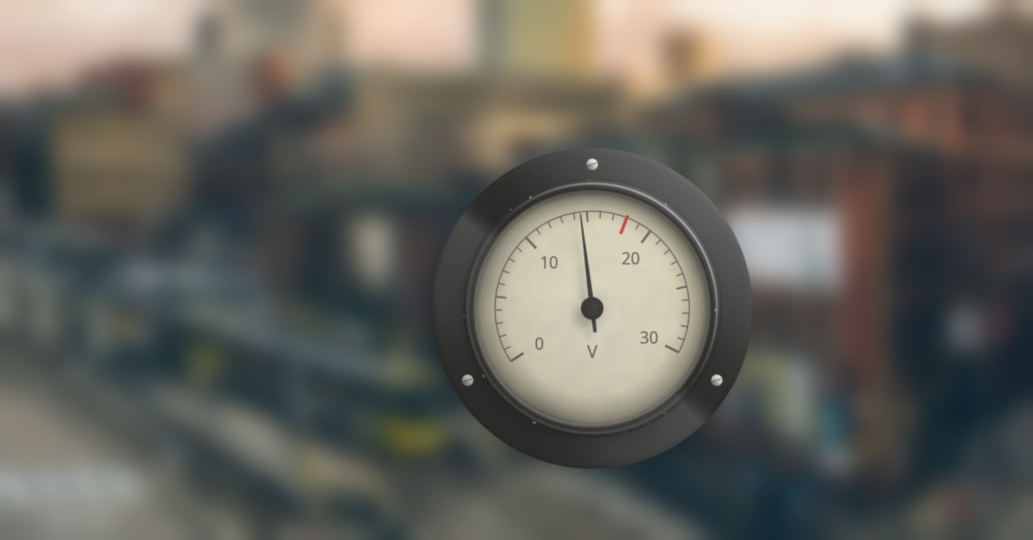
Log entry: V 14.5
